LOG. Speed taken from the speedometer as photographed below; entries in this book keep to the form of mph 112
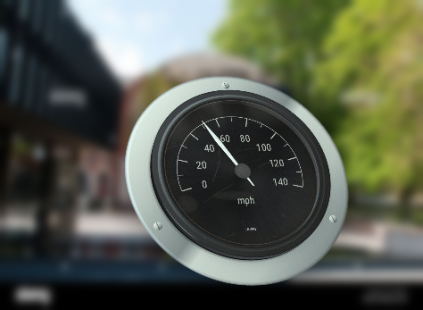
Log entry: mph 50
